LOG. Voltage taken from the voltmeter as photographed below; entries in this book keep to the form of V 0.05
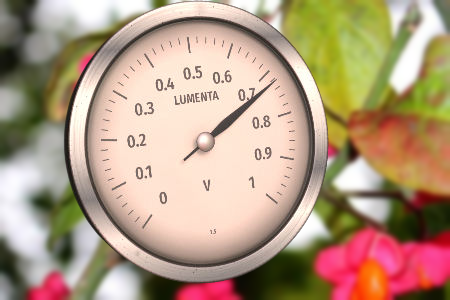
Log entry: V 0.72
